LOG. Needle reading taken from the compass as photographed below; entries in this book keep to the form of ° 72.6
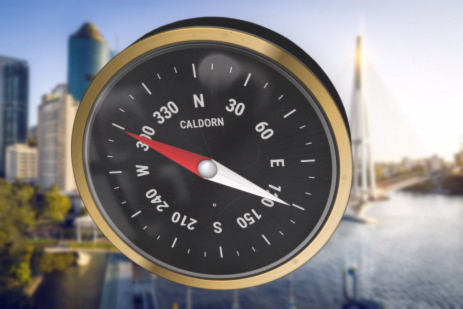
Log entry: ° 300
